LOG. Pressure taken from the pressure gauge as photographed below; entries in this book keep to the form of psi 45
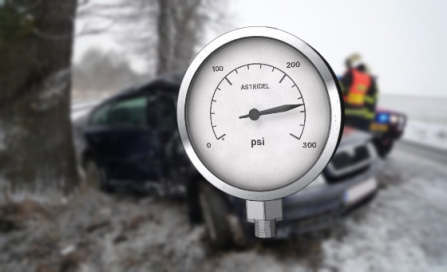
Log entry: psi 250
